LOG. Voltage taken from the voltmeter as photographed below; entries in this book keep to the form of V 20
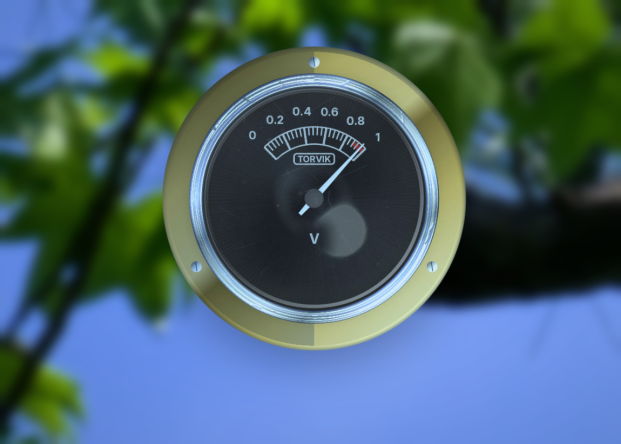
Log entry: V 0.96
